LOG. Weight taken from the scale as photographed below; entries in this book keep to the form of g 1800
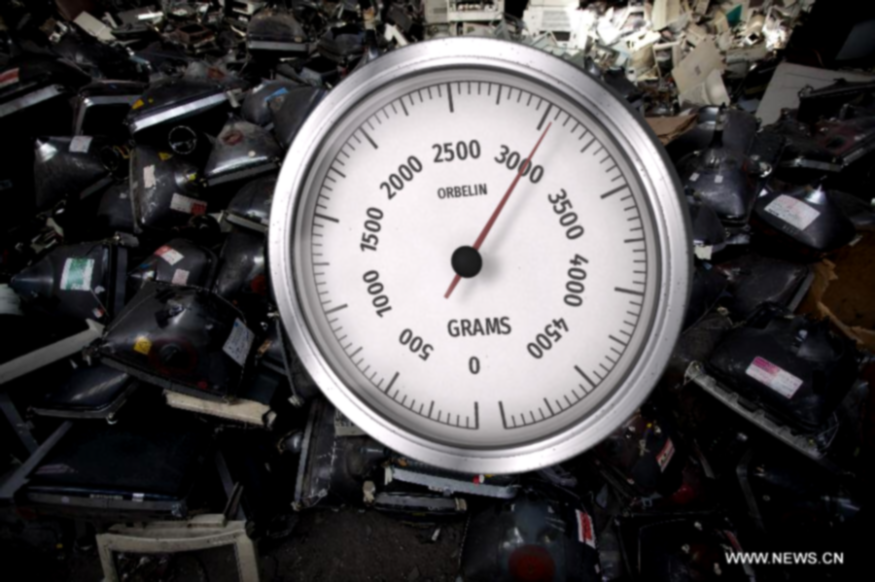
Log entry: g 3050
